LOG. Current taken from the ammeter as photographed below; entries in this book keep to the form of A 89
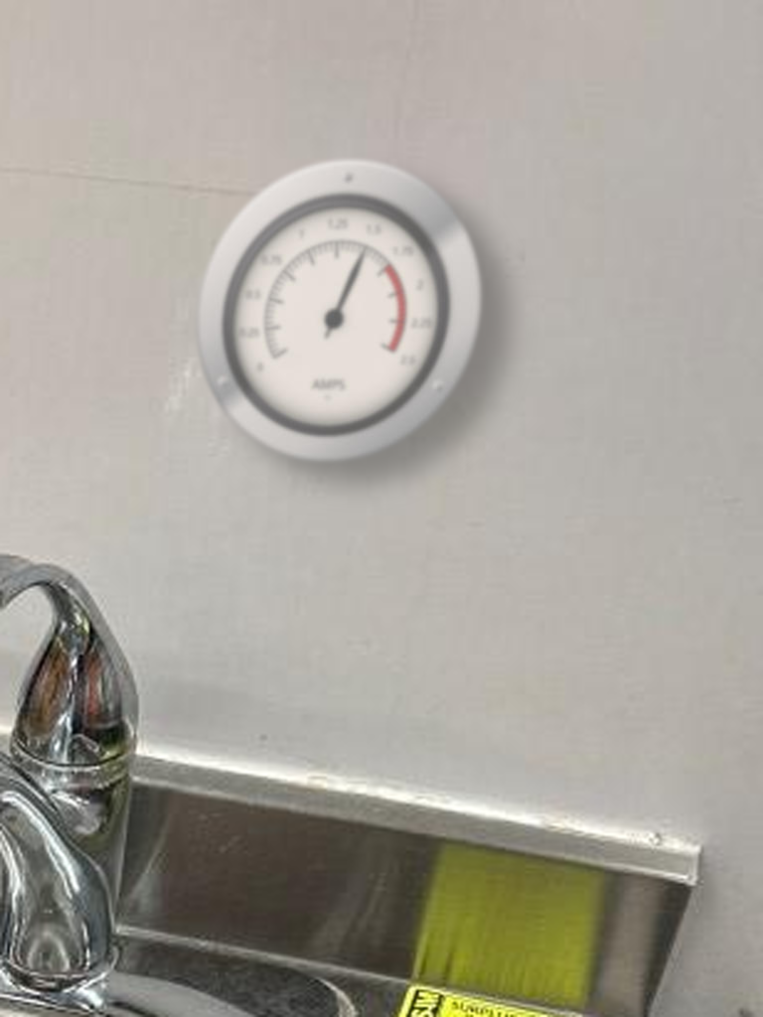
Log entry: A 1.5
